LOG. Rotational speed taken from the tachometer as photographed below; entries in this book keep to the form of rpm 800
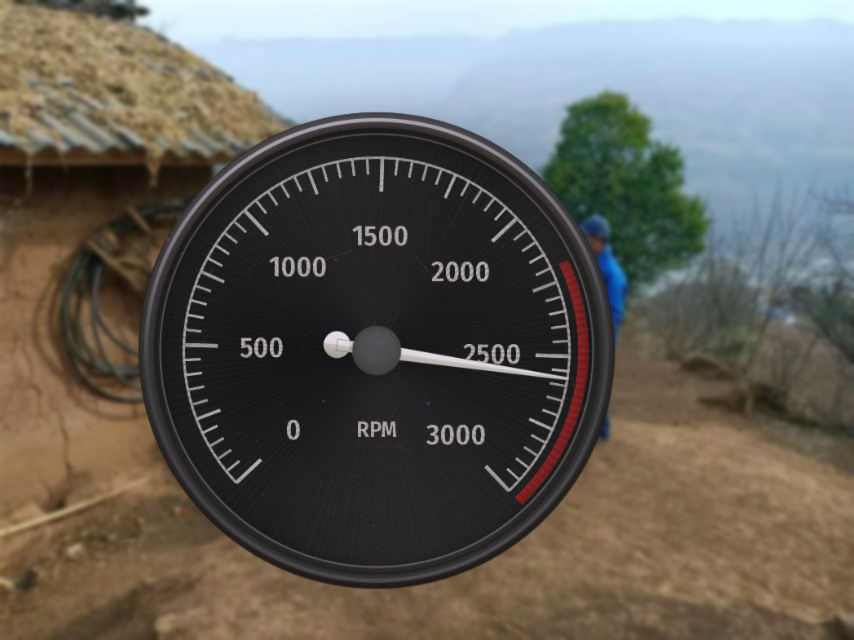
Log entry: rpm 2575
